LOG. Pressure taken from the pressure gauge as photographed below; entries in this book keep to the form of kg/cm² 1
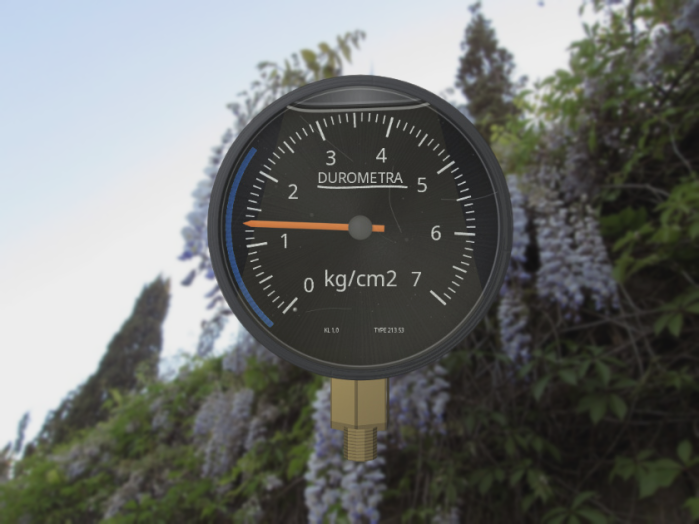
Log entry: kg/cm² 1.3
